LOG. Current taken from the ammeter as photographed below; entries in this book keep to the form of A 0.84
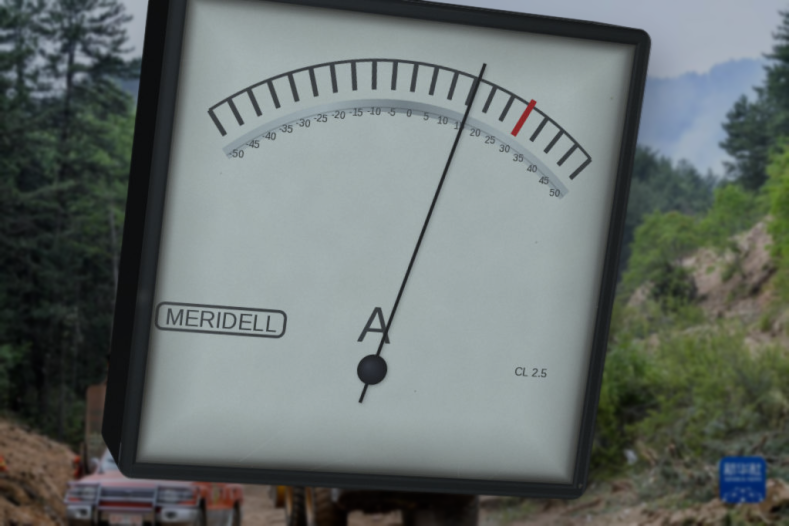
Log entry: A 15
